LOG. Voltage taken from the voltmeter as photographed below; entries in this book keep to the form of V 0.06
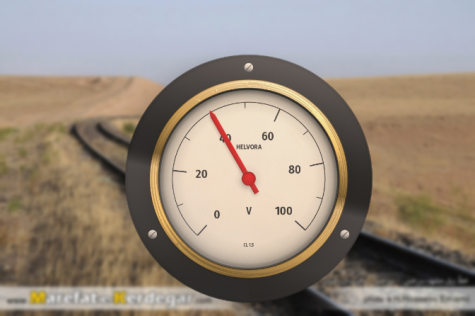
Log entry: V 40
